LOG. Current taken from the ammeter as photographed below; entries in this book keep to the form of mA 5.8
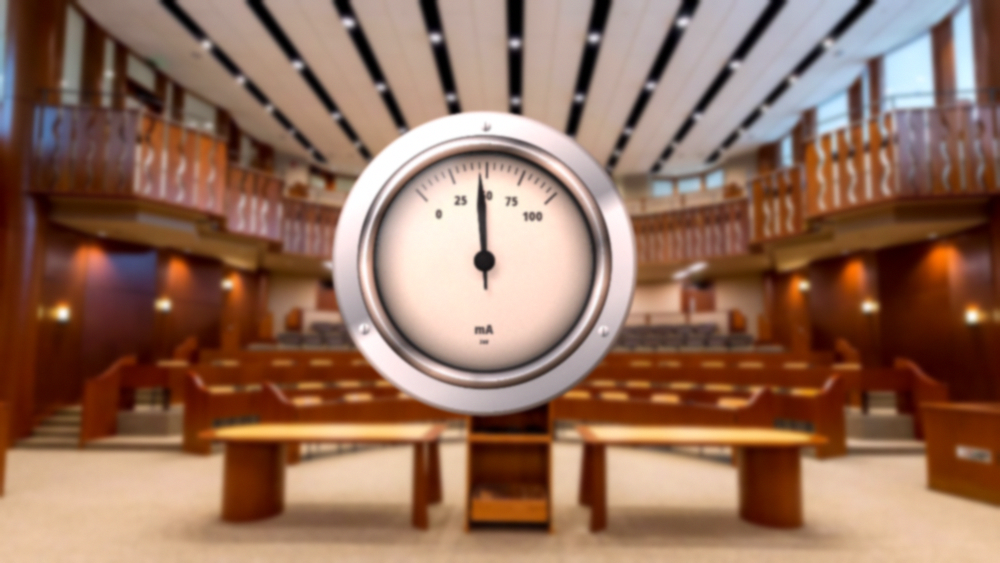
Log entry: mA 45
